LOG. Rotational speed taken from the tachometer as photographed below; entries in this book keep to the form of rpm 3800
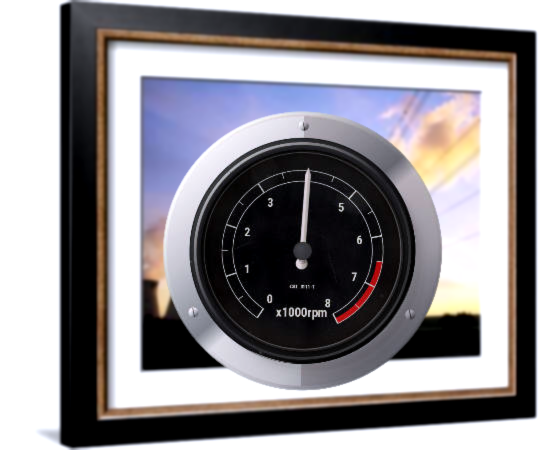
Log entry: rpm 4000
